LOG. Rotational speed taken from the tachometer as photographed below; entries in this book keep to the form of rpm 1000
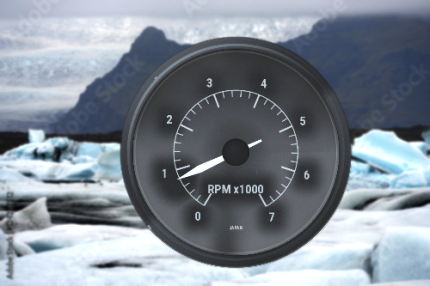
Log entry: rpm 800
